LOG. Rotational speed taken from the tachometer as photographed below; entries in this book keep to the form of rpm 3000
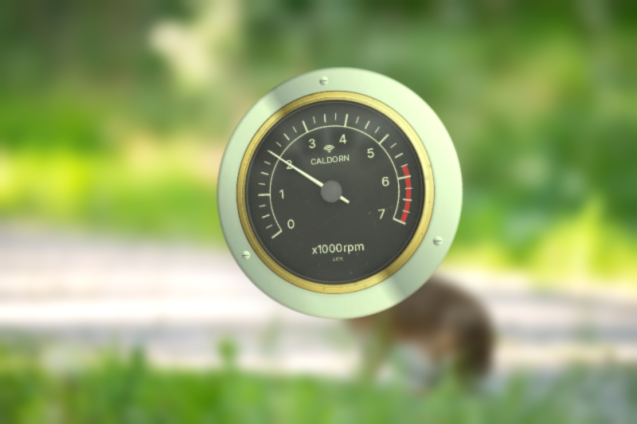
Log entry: rpm 2000
